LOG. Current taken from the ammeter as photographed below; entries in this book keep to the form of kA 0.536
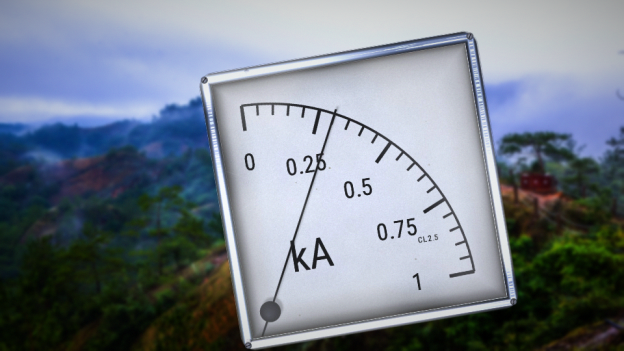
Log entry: kA 0.3
